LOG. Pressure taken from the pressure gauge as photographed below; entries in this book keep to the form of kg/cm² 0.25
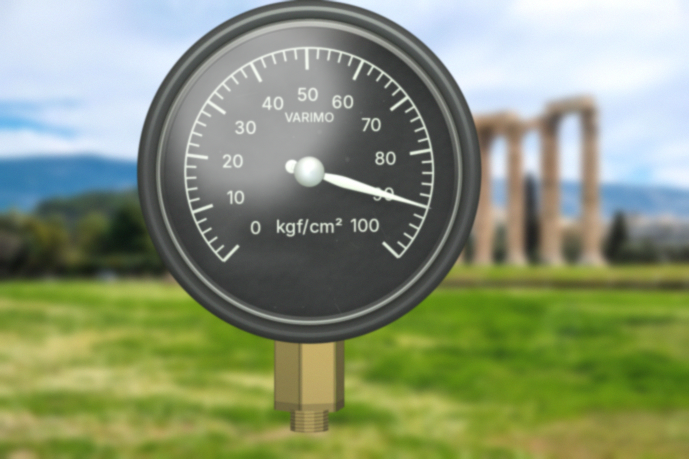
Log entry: kg/cm² 90
